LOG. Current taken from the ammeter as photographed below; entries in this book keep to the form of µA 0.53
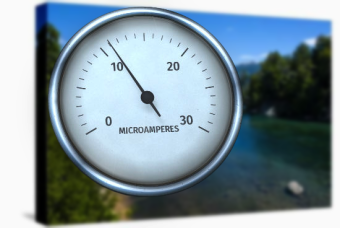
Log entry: µA 11
